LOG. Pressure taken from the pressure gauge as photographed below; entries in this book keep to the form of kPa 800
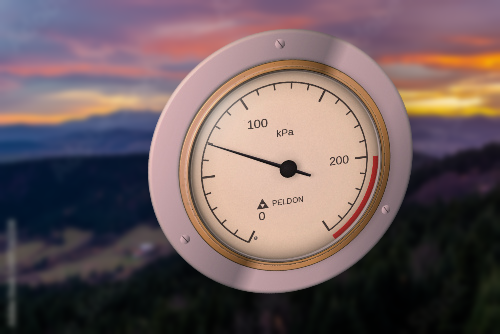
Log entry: kPa 70
